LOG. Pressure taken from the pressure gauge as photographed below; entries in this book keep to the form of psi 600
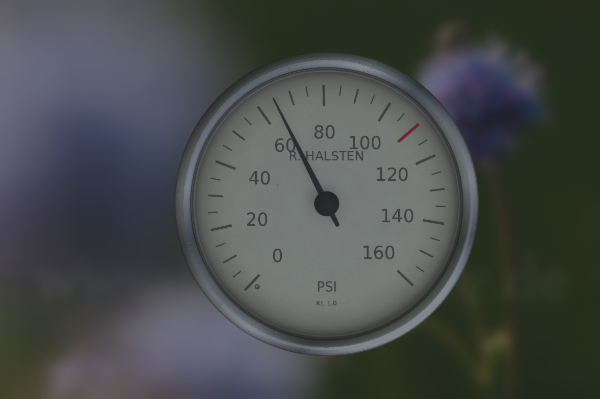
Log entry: psi 65
